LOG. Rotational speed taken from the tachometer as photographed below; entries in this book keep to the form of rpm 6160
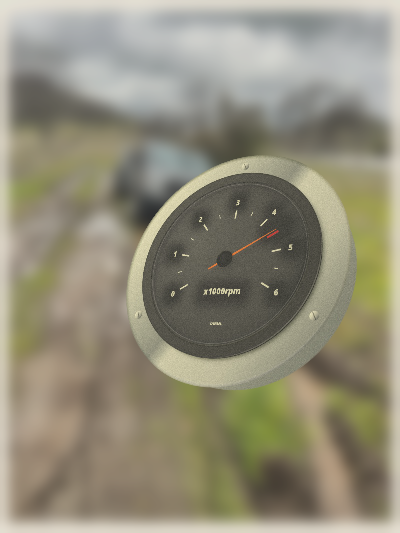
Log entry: rpm 4500
